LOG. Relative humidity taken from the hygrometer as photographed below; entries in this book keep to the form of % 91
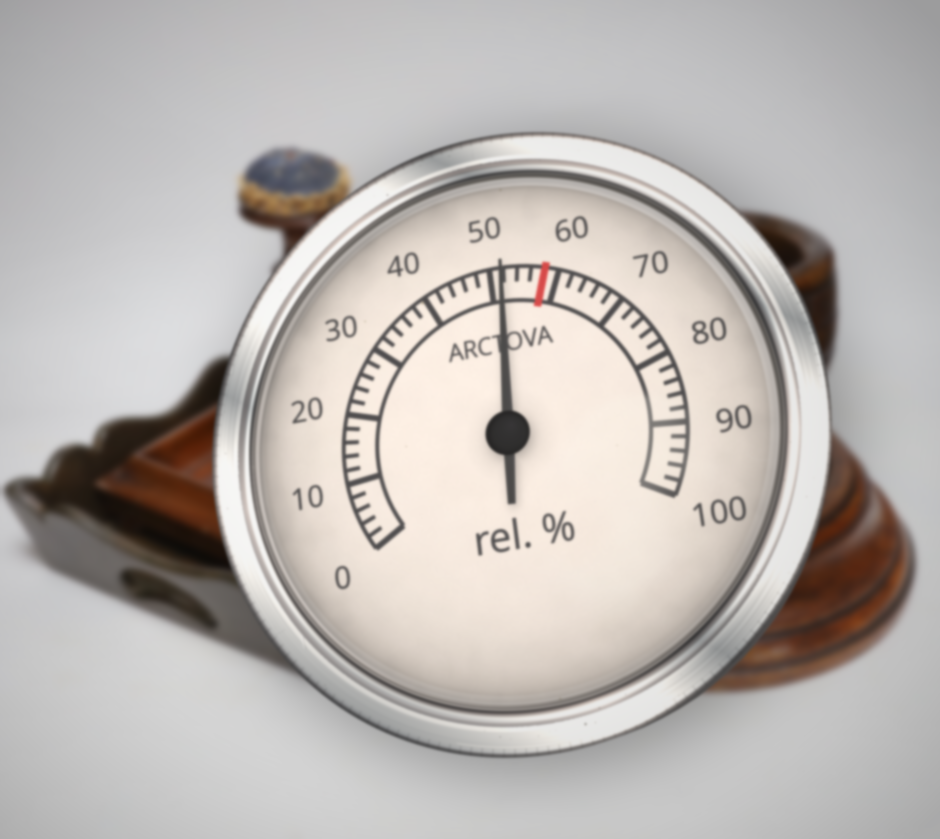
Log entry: % 52
